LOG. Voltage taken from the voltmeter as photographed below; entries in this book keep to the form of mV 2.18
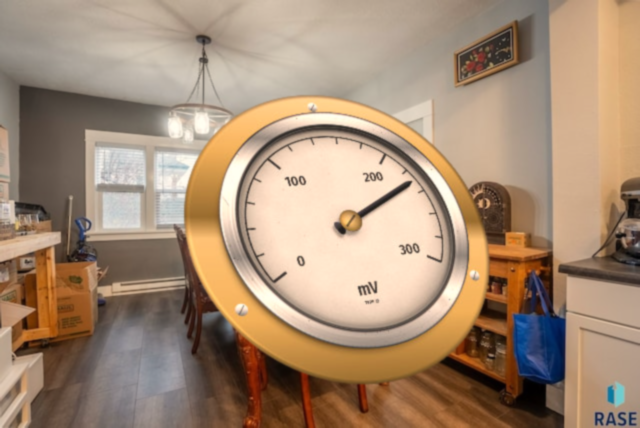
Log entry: mV 230
